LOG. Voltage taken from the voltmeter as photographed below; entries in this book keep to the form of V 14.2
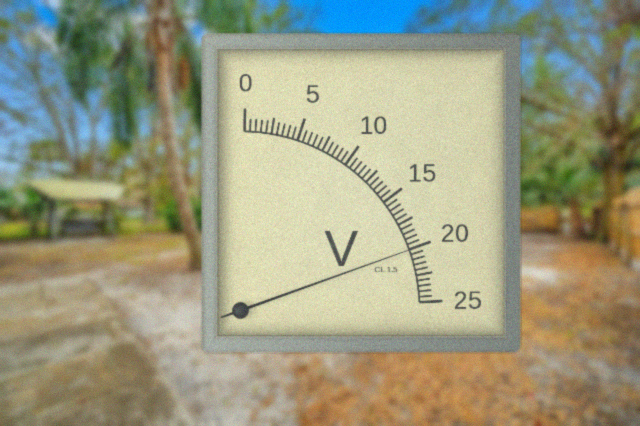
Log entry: V 20
